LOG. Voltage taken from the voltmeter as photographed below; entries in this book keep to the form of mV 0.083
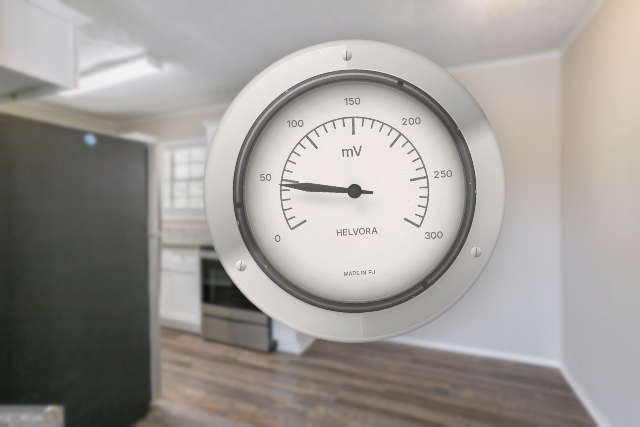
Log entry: mV 45
